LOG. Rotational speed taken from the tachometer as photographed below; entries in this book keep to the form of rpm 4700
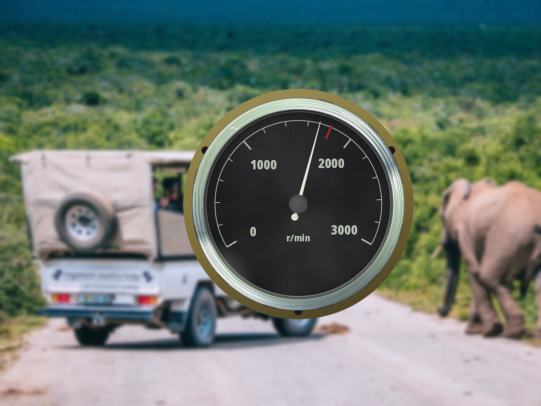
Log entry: rpm 1700
